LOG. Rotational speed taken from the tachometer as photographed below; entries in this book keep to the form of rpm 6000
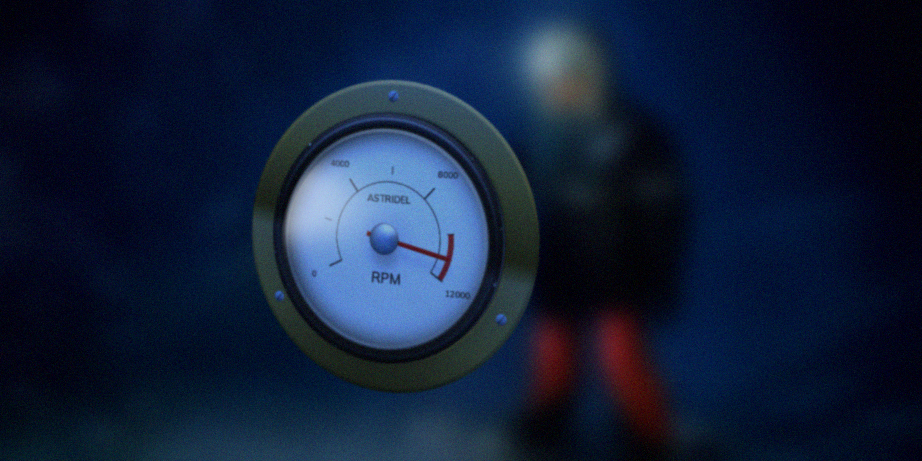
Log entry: rpm 11000
